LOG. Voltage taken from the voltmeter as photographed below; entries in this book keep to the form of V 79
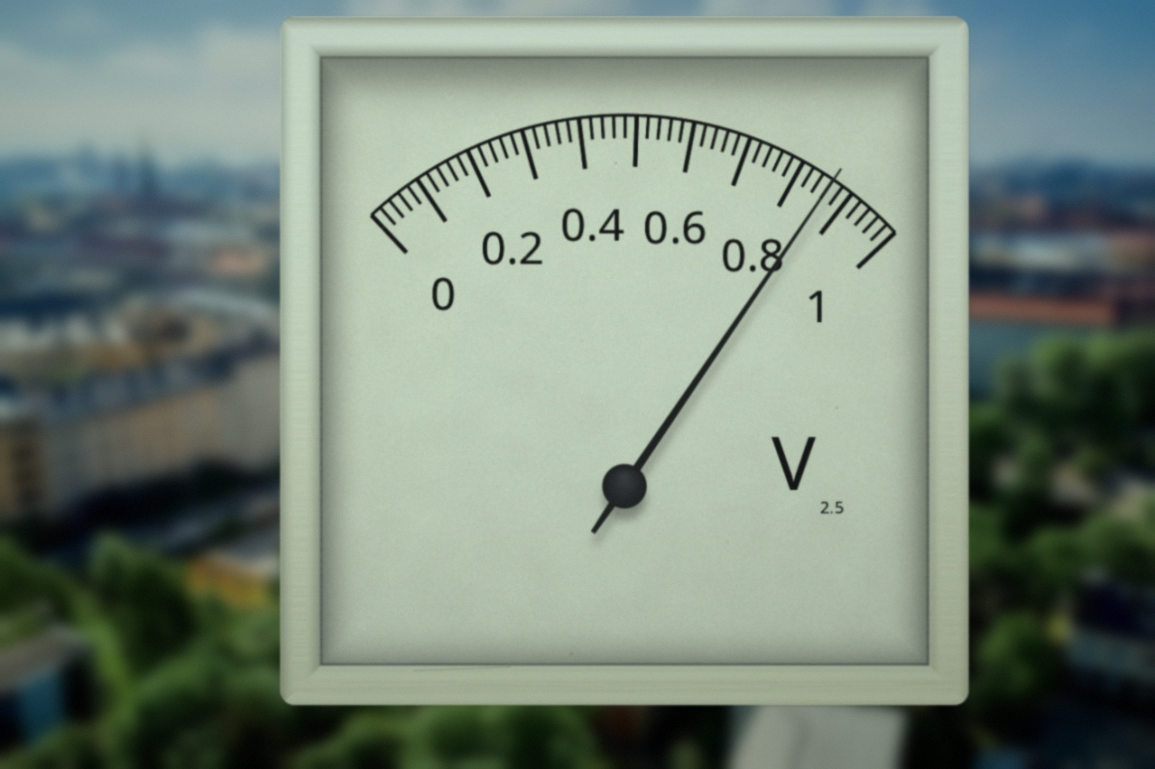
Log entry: V 0.86
